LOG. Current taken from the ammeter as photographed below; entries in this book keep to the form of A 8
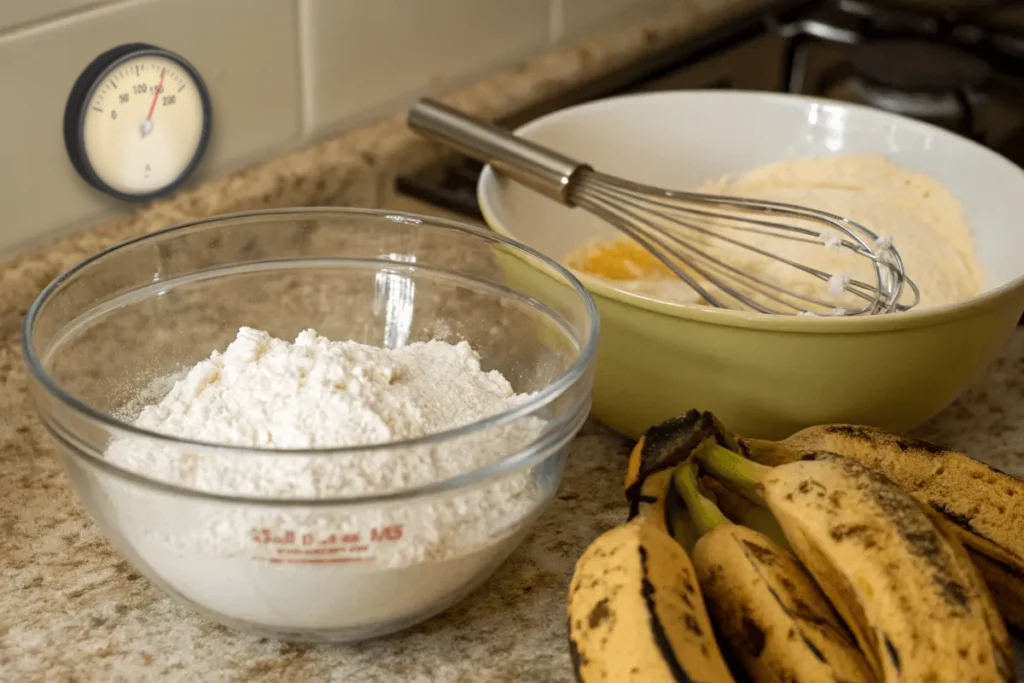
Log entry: A 150
